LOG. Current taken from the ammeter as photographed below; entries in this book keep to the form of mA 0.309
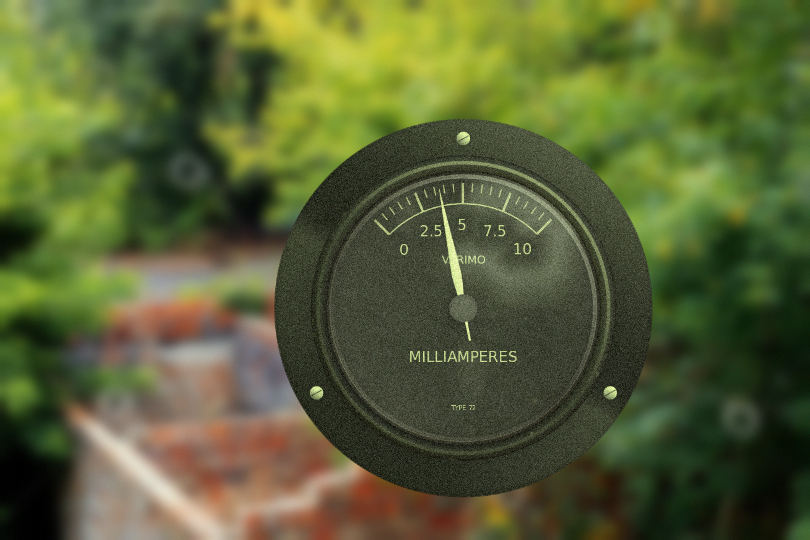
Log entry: mA 3.75
